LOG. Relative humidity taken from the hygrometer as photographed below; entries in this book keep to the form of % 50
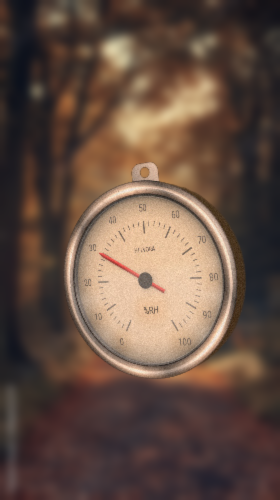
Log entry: % 30
